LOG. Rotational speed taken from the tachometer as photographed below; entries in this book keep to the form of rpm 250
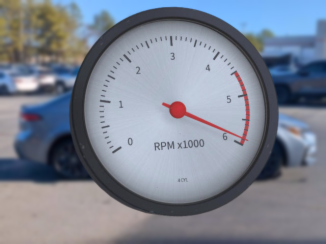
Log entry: rpm 5900
